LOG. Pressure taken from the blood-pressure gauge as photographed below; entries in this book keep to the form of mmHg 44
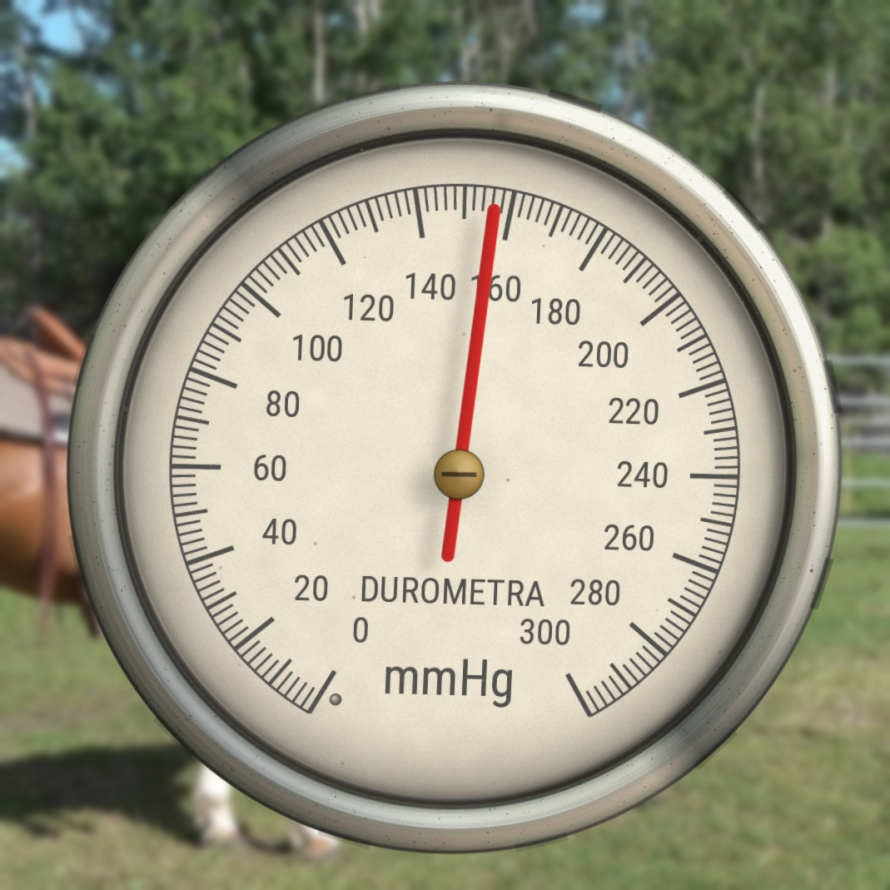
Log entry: mmHg 156
